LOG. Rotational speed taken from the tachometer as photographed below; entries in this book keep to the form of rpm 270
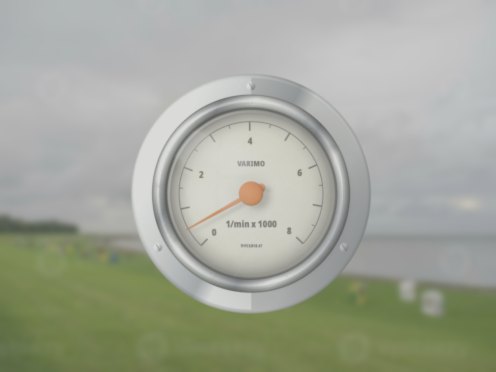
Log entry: rpm 500
